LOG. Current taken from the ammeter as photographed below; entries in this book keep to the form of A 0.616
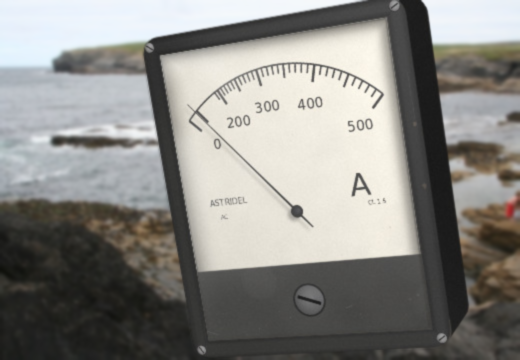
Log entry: A 100
